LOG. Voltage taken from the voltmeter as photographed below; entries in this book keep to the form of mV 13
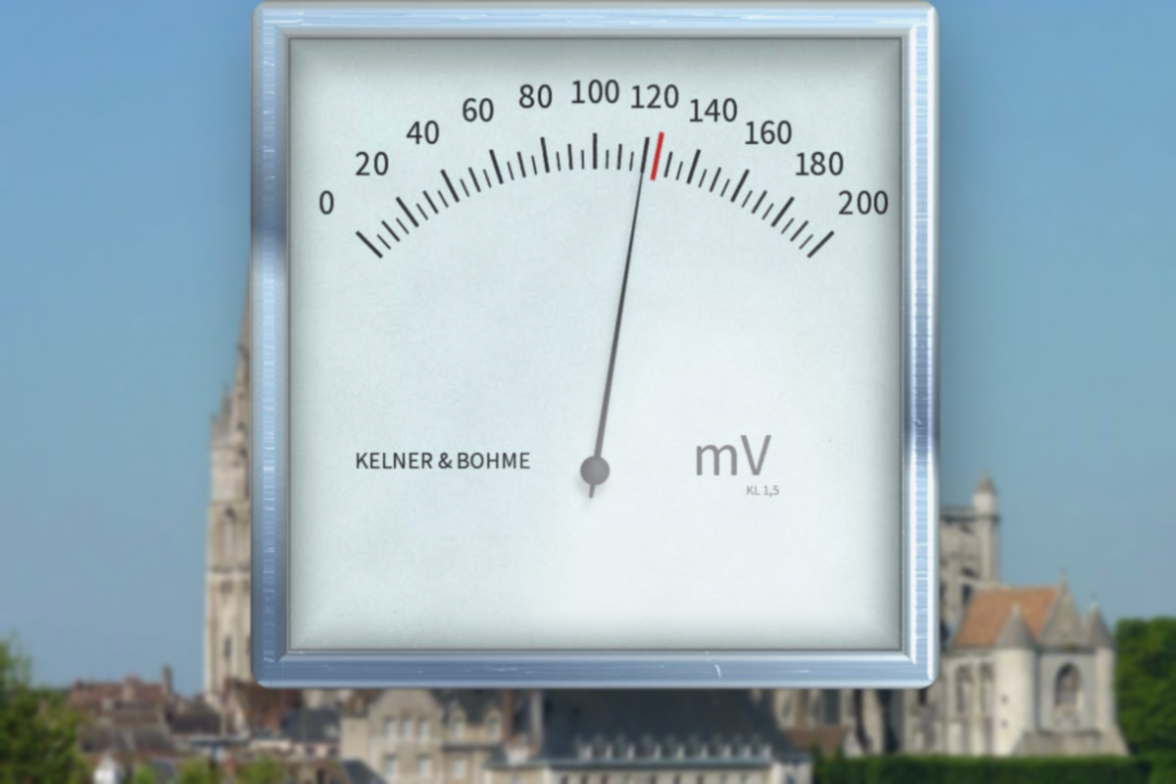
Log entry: mV 120
